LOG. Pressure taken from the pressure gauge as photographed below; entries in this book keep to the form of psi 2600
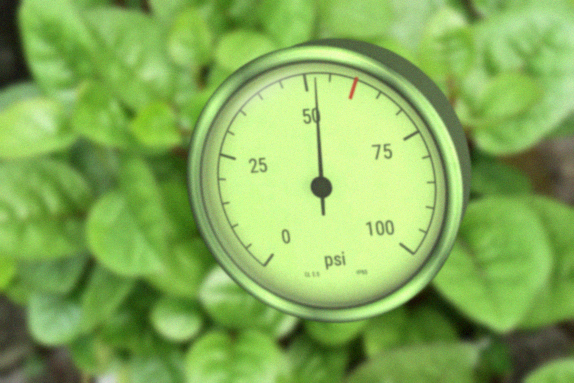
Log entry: psi 52.5
